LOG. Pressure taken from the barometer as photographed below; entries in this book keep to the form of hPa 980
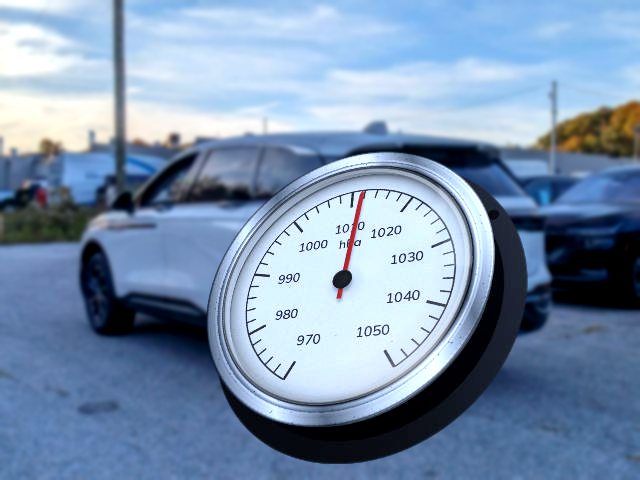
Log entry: hPa 1012
